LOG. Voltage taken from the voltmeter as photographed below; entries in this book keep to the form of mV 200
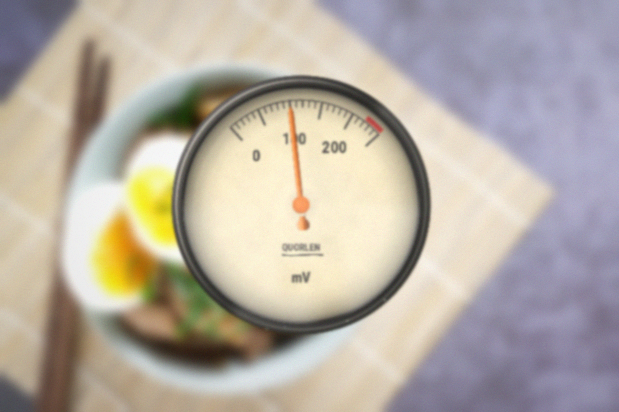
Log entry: mV 100
